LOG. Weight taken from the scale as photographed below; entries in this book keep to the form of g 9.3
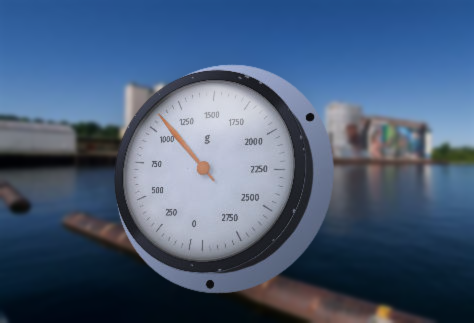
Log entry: g 1100
